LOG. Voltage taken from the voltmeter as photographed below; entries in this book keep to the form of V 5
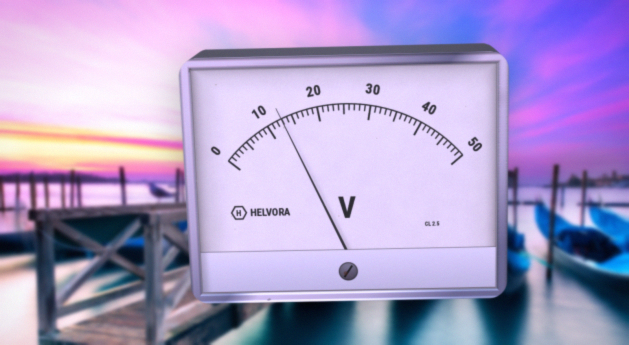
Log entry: V 13
